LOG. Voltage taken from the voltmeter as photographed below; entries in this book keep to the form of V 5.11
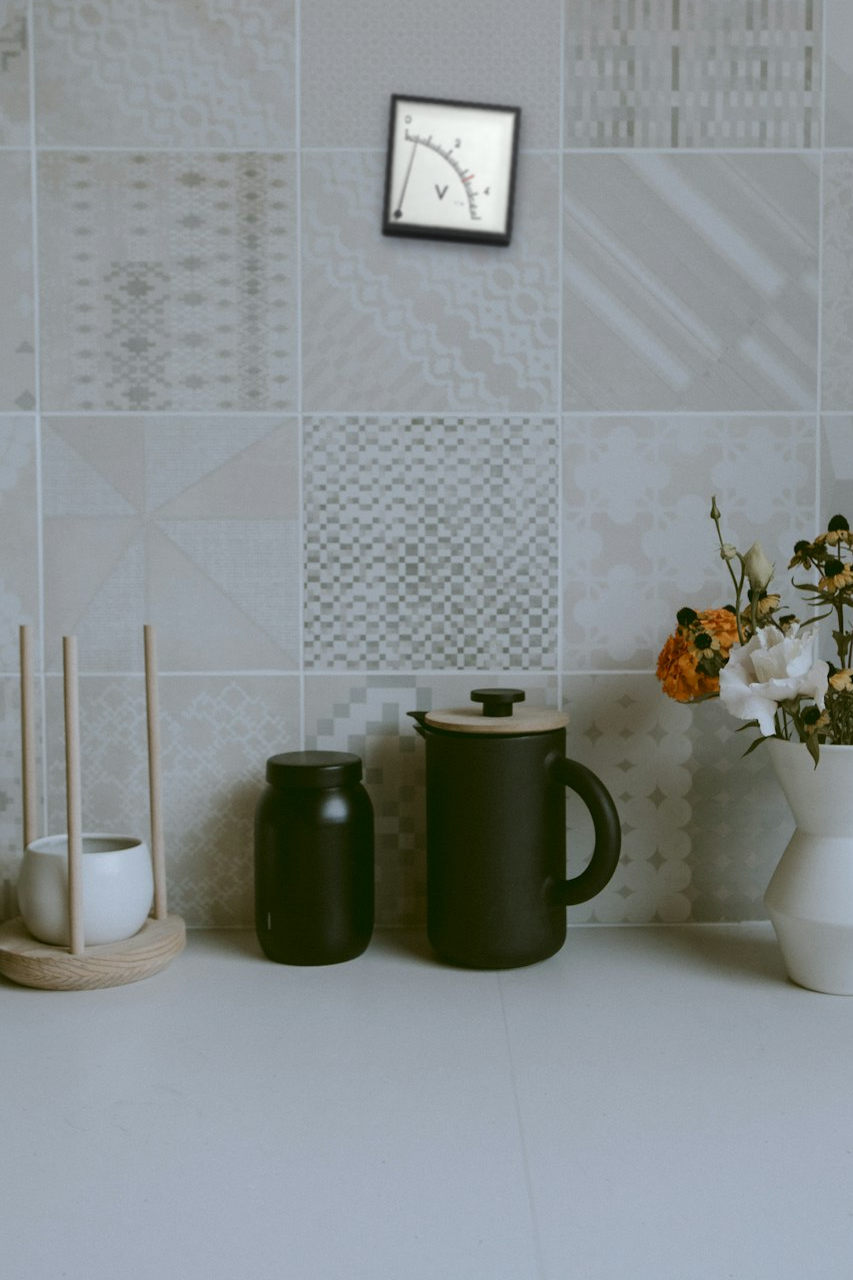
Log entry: V 0.5
